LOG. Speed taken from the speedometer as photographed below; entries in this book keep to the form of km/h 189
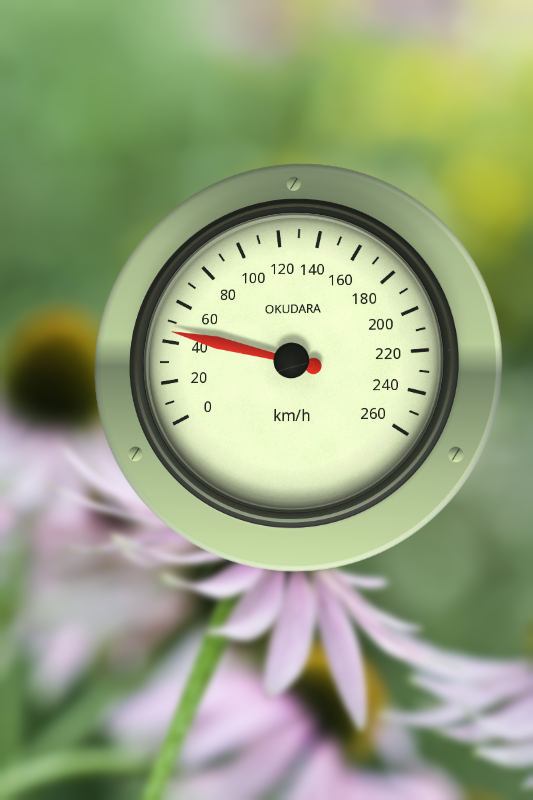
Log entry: km/h 45
